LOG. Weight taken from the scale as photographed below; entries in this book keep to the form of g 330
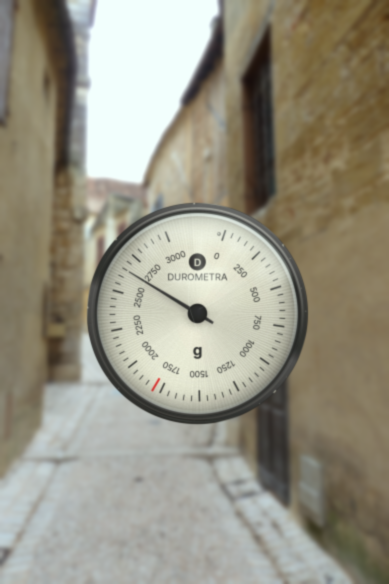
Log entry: g 2650
